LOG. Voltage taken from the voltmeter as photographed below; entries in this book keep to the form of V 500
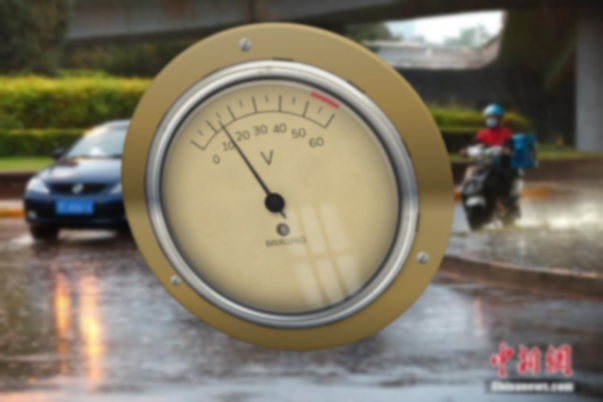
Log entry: V 15
